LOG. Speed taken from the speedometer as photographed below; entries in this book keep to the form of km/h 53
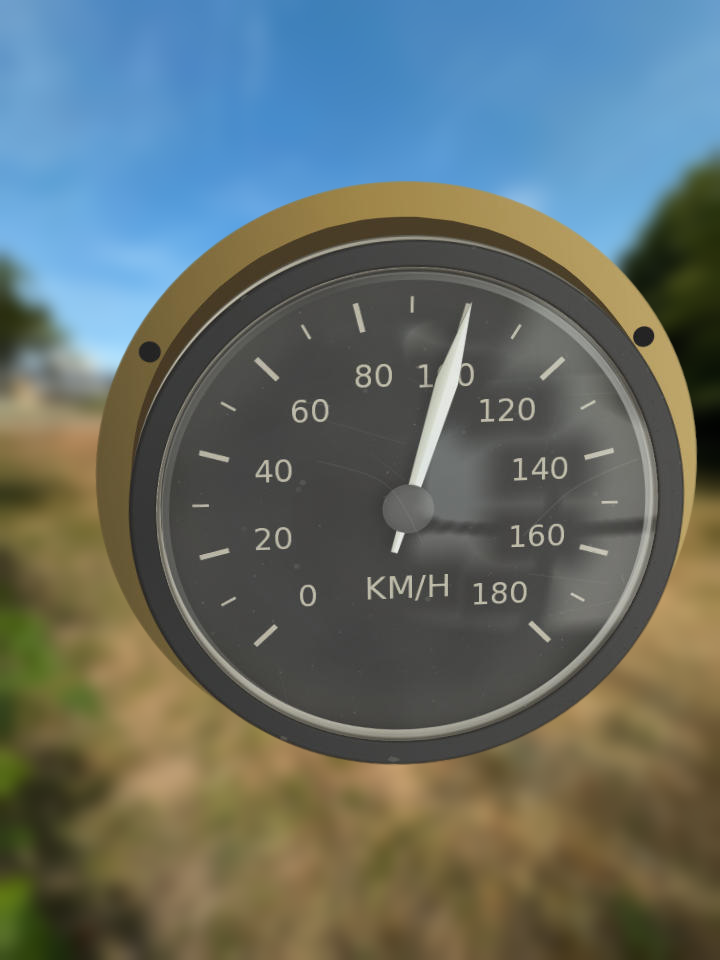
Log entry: km/h 100
